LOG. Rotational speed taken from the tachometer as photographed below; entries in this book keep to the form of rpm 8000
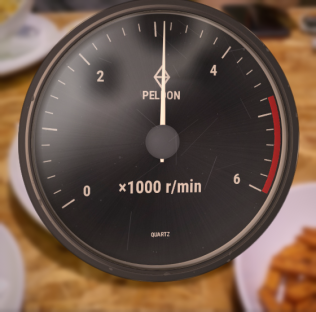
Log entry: rpm 3100
